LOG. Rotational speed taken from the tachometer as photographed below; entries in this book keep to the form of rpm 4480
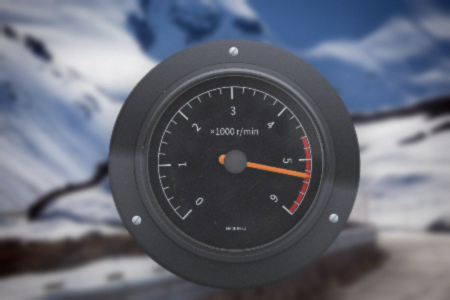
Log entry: rpm 5300
